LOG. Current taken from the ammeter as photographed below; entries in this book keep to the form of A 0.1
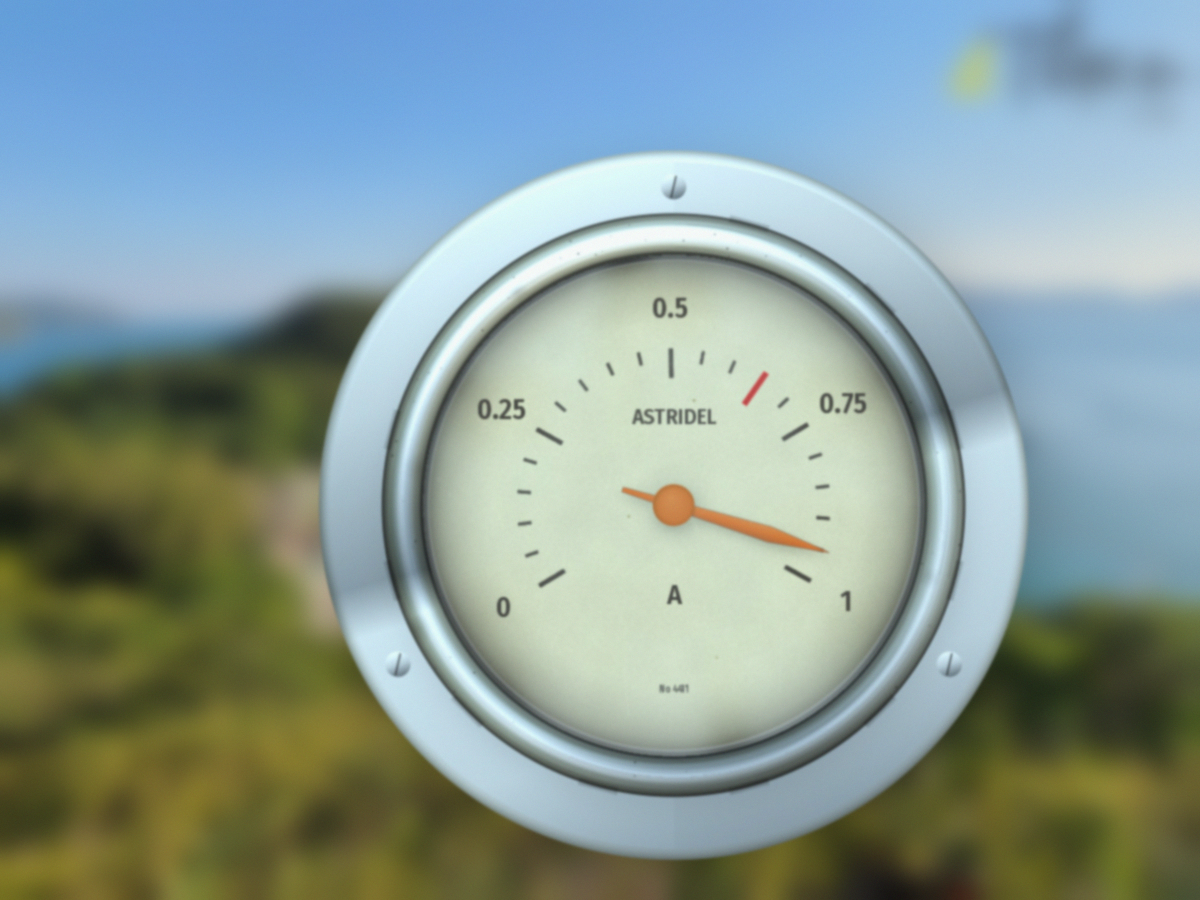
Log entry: A 0.95
